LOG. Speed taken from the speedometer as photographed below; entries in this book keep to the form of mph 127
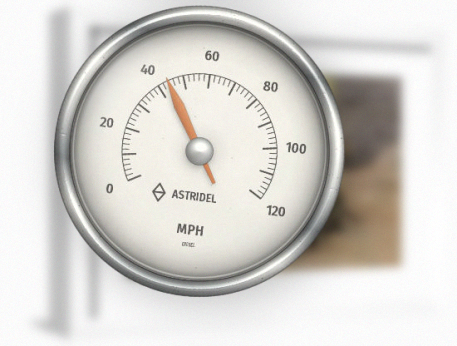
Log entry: mph 44
